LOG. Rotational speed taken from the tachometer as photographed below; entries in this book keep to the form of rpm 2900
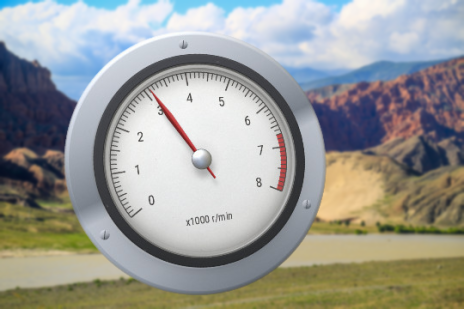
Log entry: rpm 3100
